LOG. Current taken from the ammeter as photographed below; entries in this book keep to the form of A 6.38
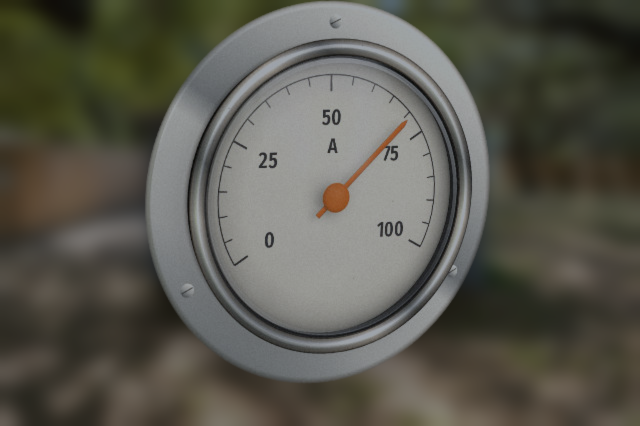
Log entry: A 70
